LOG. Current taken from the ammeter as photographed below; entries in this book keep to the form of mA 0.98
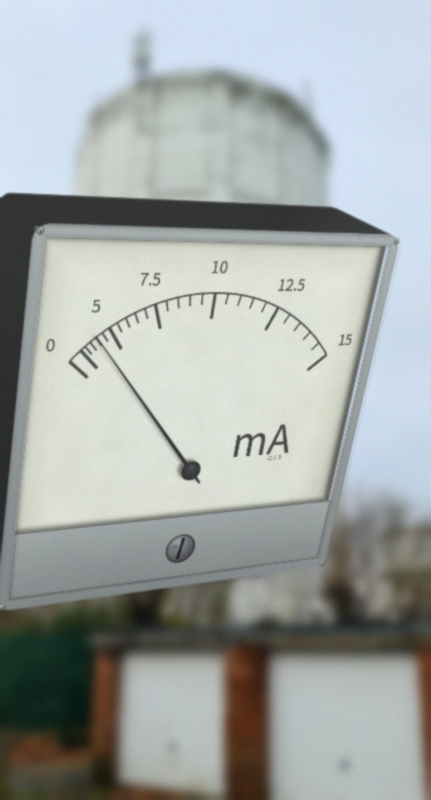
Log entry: mA 4
